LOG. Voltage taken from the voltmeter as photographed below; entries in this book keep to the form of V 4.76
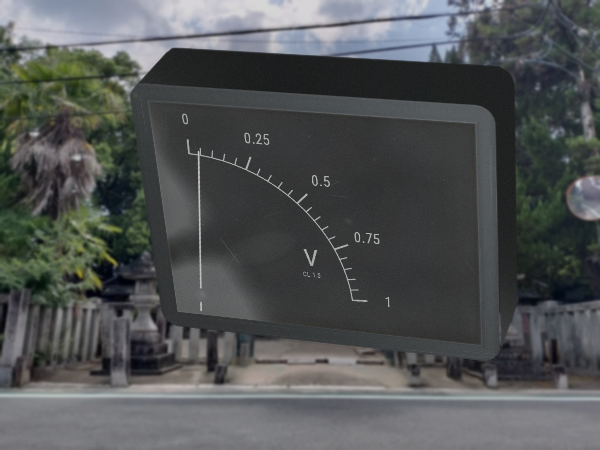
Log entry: V 0.05
